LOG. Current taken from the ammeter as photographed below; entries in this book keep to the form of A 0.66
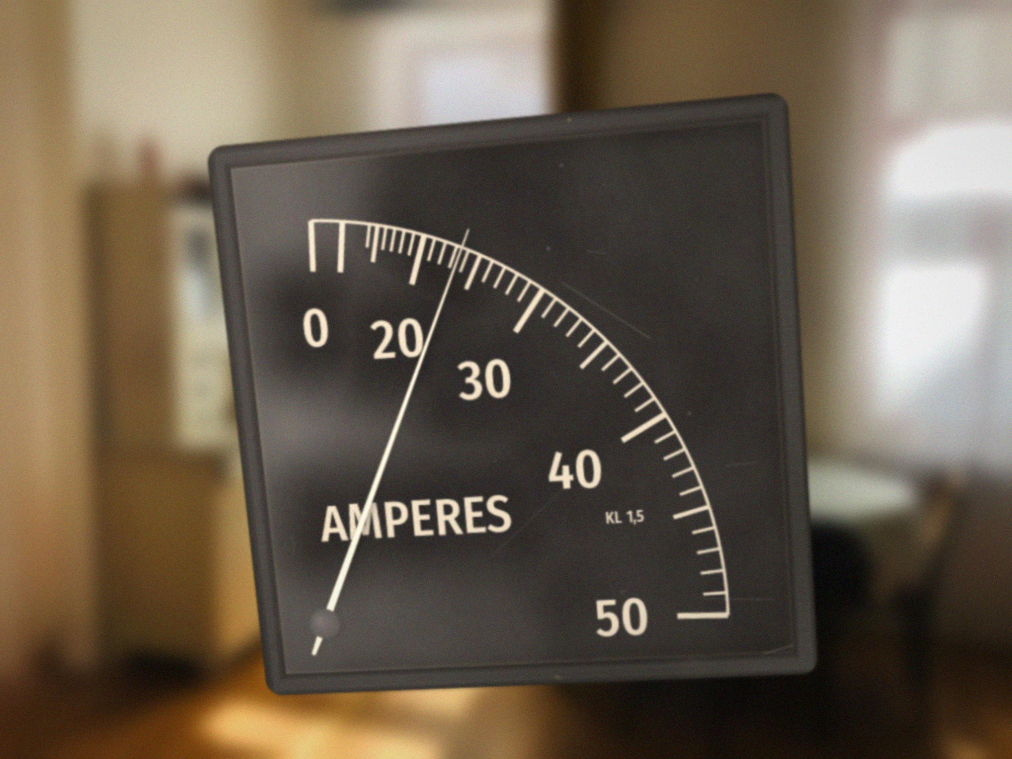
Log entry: A 23.5
